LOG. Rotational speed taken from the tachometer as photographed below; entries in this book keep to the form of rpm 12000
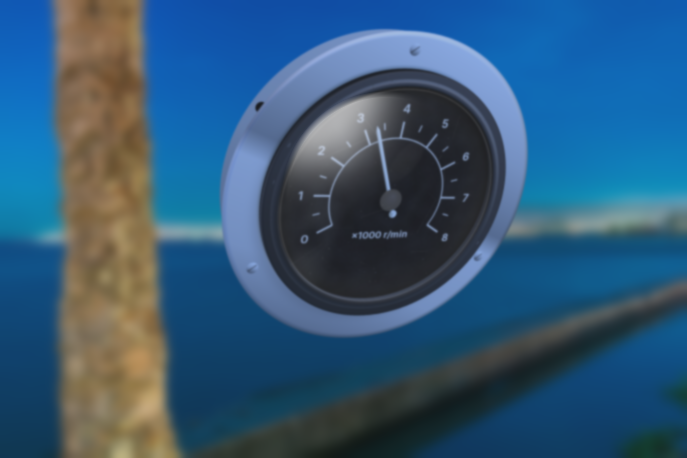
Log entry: rpm 3250
